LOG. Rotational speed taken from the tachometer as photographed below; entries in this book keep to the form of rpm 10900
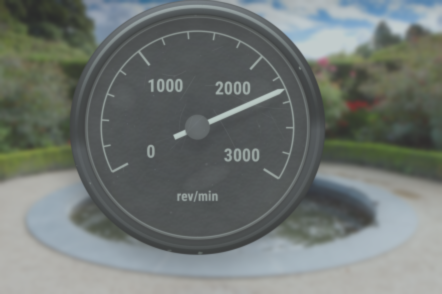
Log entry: rpm 2300
